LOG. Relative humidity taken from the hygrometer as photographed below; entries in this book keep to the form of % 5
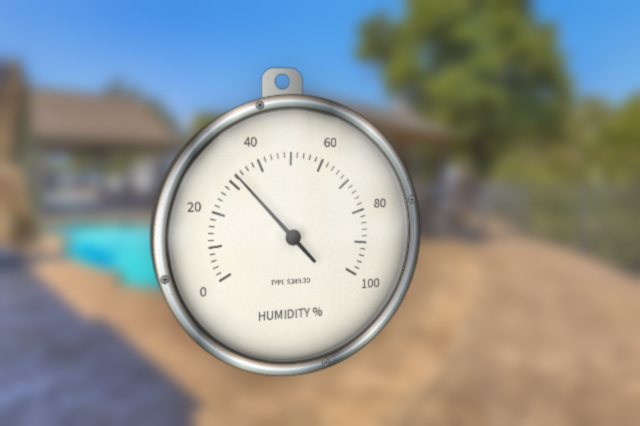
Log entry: % 32
